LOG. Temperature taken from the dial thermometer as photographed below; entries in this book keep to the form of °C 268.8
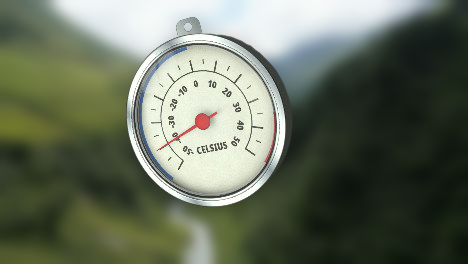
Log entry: °C -40
